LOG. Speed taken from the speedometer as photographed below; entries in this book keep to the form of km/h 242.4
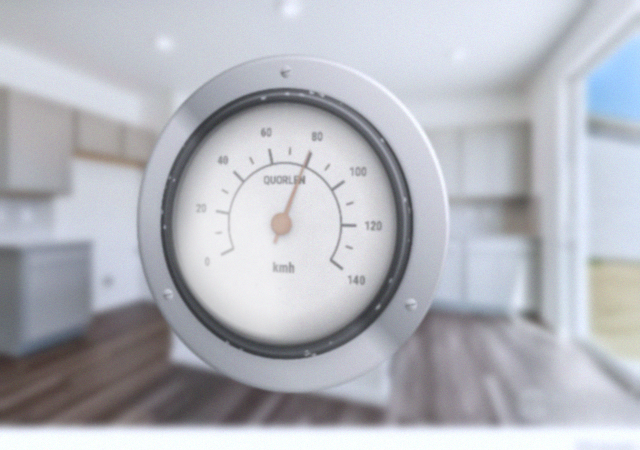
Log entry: km/h 80
